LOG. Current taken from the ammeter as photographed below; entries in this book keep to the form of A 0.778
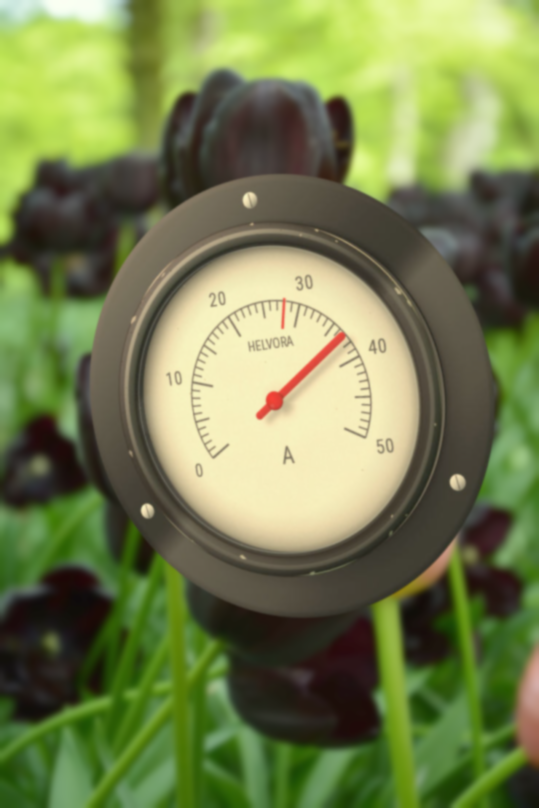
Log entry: A 37
